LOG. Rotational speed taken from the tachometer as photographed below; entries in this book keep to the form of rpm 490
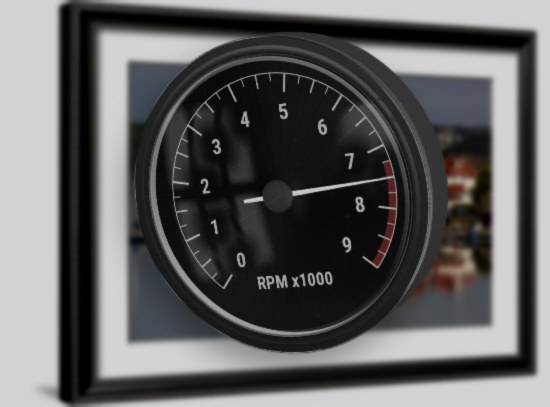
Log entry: rpm 7500
